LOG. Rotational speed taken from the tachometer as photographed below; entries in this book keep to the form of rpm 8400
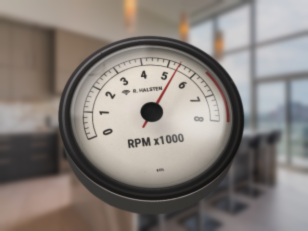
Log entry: rpm 5400
